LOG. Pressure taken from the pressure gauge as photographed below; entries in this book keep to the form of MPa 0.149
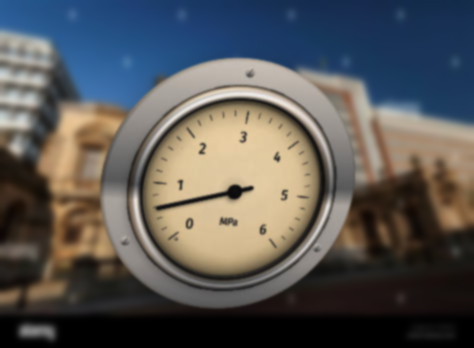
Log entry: MPa 0.6
